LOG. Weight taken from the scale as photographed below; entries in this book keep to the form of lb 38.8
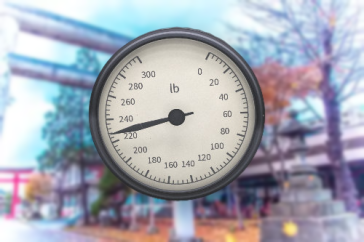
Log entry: lb 228
